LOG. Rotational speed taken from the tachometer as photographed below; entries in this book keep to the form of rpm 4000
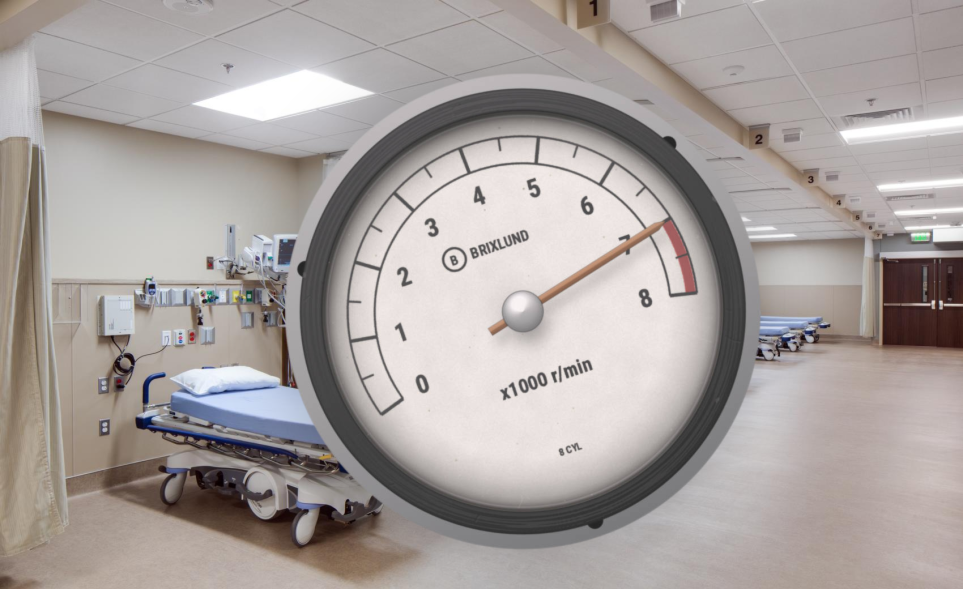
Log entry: rpm 7000
